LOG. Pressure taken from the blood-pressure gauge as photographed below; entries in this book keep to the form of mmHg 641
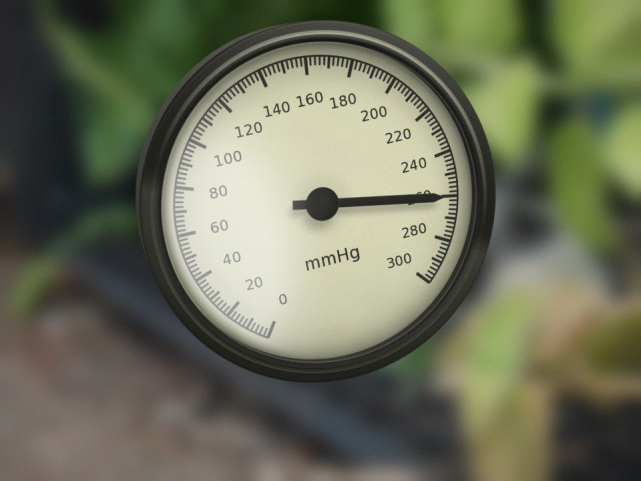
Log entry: mmHg 260
